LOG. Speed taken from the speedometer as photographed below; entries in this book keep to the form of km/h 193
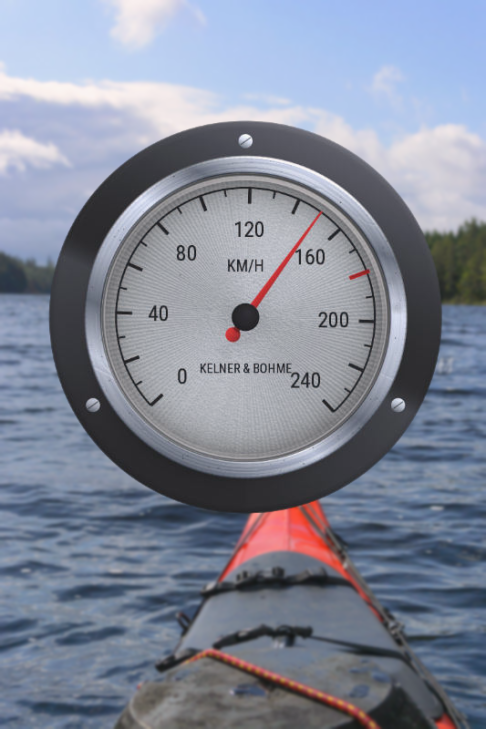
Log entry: km/h 150
